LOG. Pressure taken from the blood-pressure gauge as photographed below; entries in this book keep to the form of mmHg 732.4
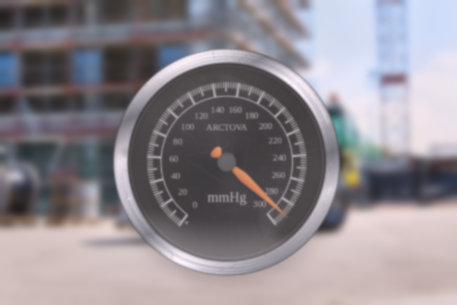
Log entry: mmHg 290
